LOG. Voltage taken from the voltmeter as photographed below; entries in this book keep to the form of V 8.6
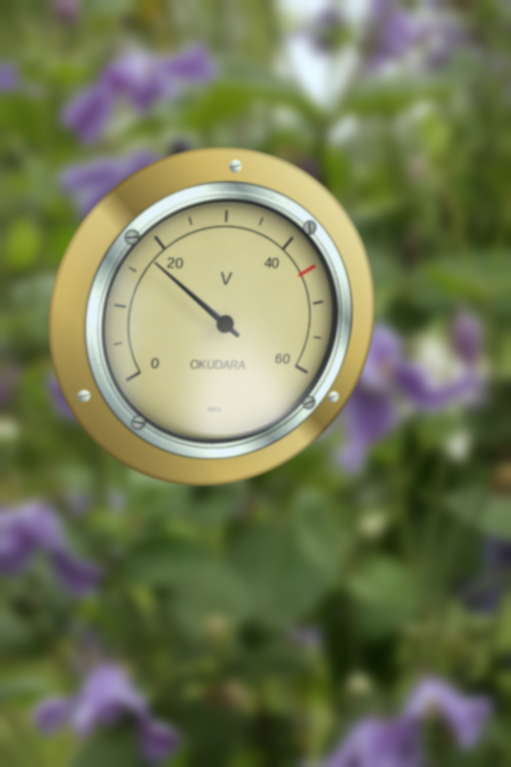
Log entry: V 17.5
